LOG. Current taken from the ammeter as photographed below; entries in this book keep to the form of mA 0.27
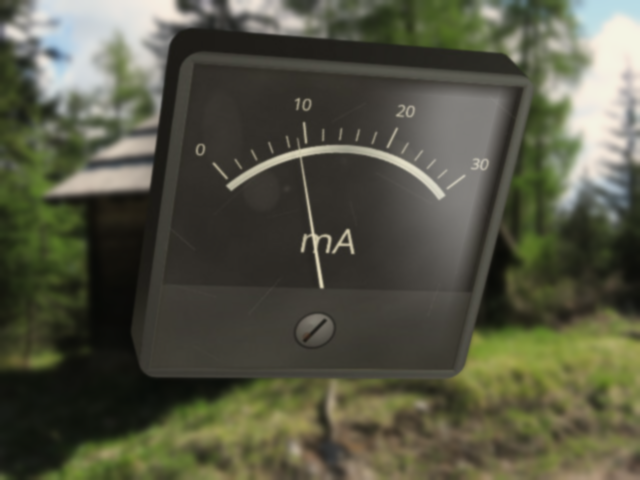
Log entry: mA 9
